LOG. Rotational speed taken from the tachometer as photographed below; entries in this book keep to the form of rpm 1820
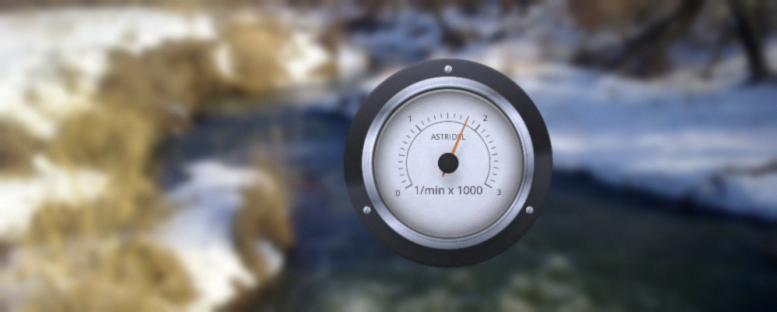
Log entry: rpm 1800
